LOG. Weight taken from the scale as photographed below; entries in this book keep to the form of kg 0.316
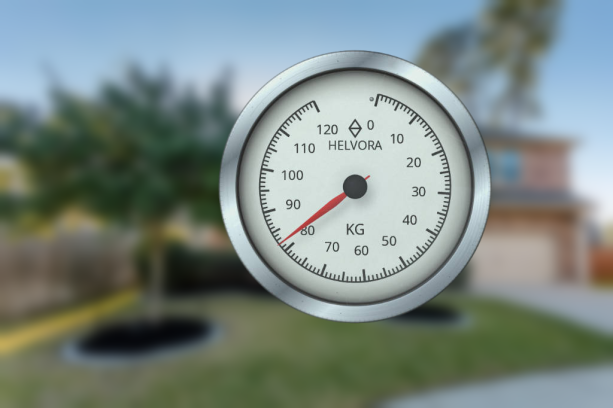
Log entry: kg 82
